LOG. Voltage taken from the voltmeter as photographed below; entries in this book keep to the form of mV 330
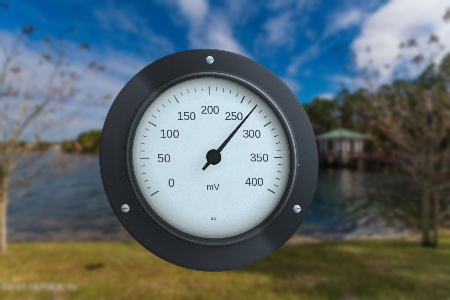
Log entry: mV 270
